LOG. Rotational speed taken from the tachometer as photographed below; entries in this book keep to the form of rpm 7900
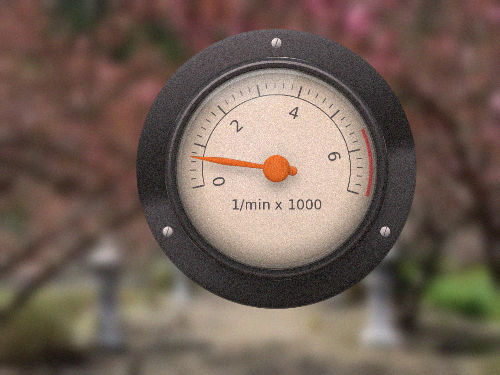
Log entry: rpm 700
